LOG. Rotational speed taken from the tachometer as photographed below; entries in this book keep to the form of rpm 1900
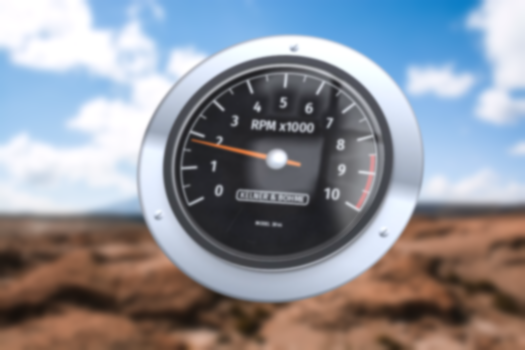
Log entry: rpm 1750
